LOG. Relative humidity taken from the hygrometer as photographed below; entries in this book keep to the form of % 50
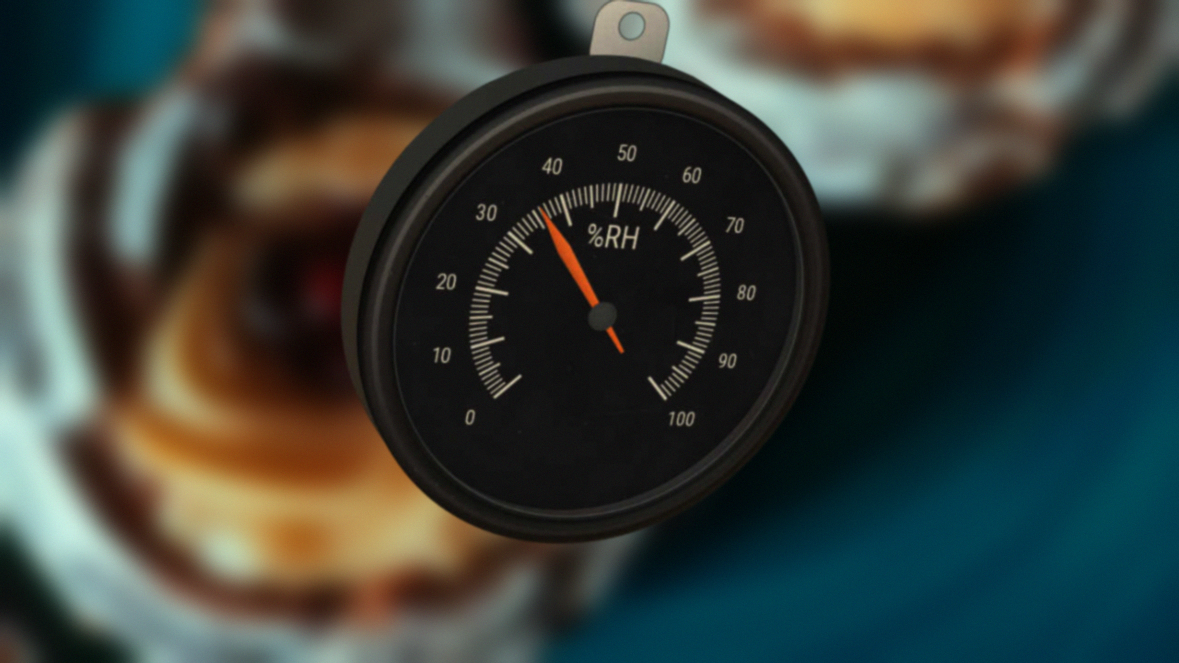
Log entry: % 36
